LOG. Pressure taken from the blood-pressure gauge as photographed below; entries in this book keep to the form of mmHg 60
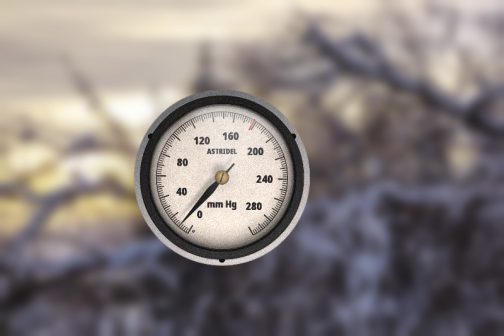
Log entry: mmHg 10
